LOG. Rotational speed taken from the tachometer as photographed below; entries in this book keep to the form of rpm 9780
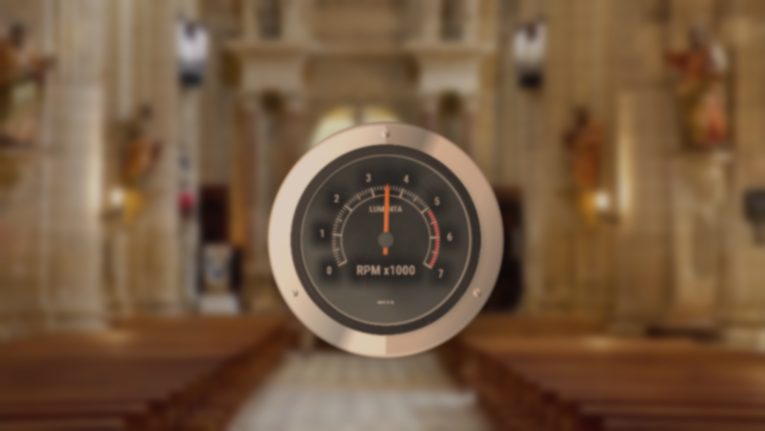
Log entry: rpm 3500
